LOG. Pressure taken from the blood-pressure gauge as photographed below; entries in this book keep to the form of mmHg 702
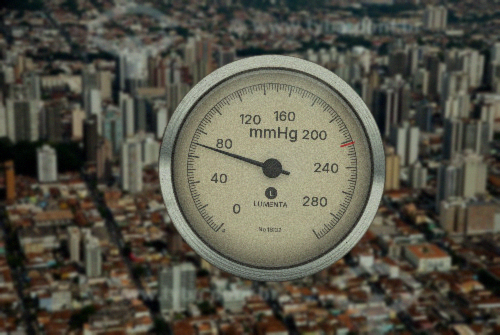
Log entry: mmHg 70
